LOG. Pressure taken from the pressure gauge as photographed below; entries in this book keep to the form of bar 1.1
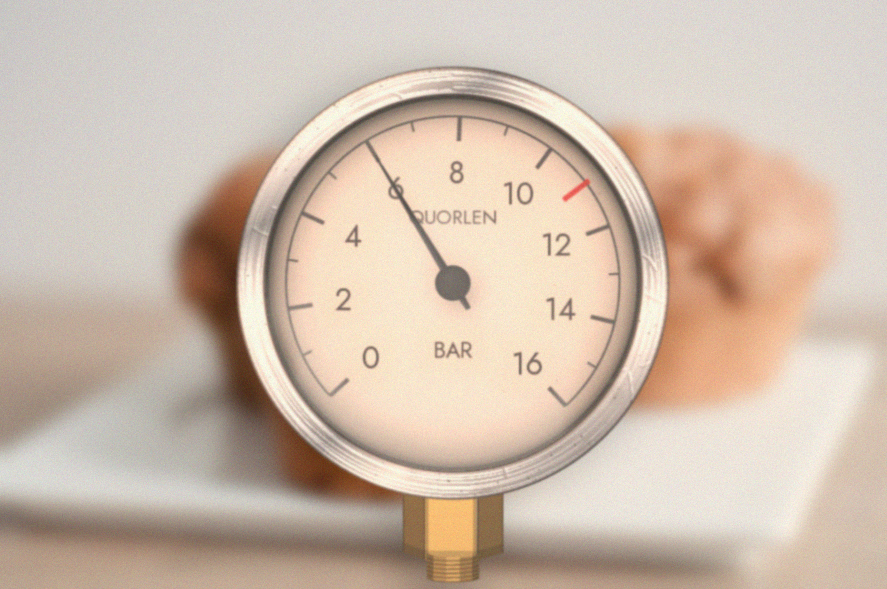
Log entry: bar 6
